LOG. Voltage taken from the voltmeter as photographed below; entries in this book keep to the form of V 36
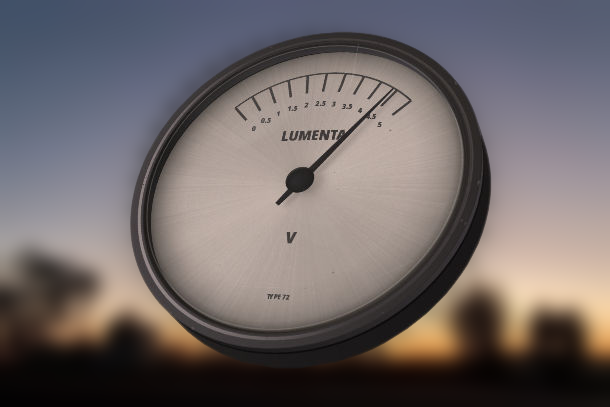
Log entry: V 4.5
